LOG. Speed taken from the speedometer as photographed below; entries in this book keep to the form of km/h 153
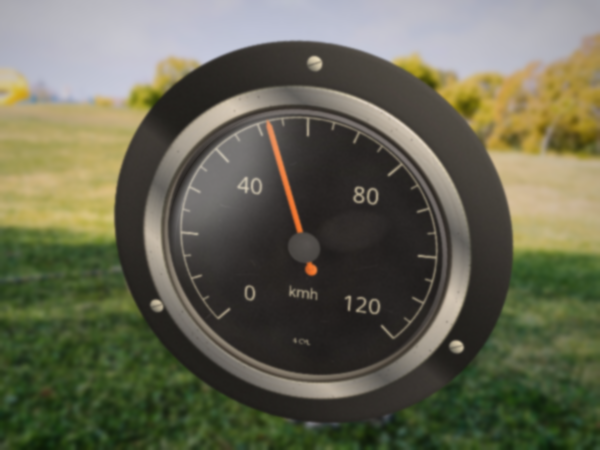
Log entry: km/h 52.5
